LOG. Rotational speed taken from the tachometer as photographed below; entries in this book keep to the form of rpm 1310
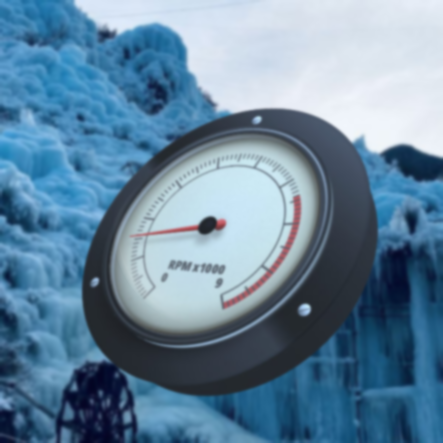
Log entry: rpm 1500
